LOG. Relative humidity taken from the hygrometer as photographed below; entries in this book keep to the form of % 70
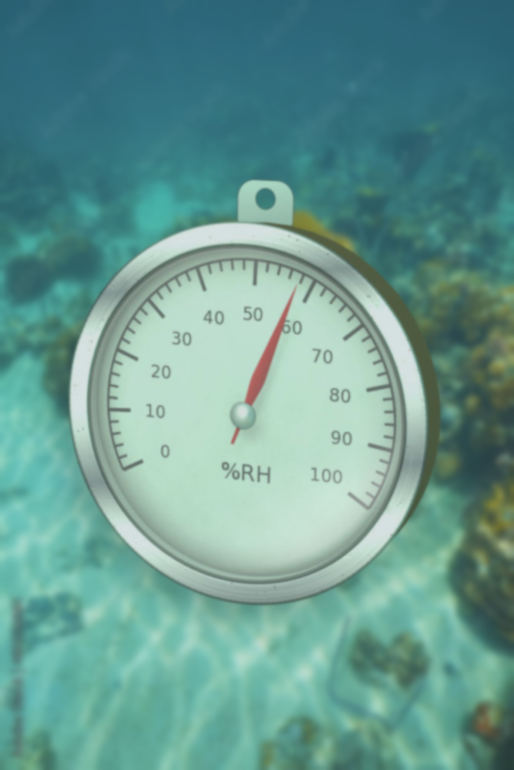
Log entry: % 58
